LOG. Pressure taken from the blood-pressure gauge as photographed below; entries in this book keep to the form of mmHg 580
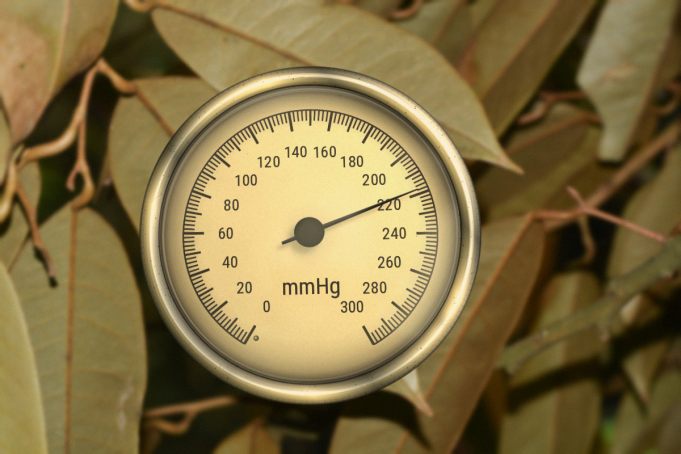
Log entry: mmHg 218
